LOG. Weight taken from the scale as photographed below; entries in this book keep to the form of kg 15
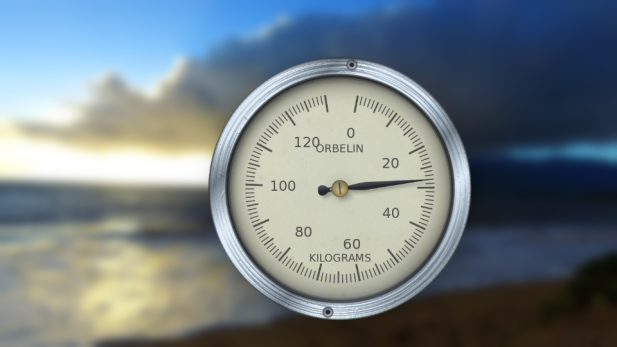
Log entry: kg 28
